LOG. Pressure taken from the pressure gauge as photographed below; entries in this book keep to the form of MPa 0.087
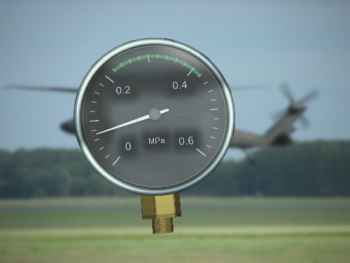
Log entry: MPa 0.07
